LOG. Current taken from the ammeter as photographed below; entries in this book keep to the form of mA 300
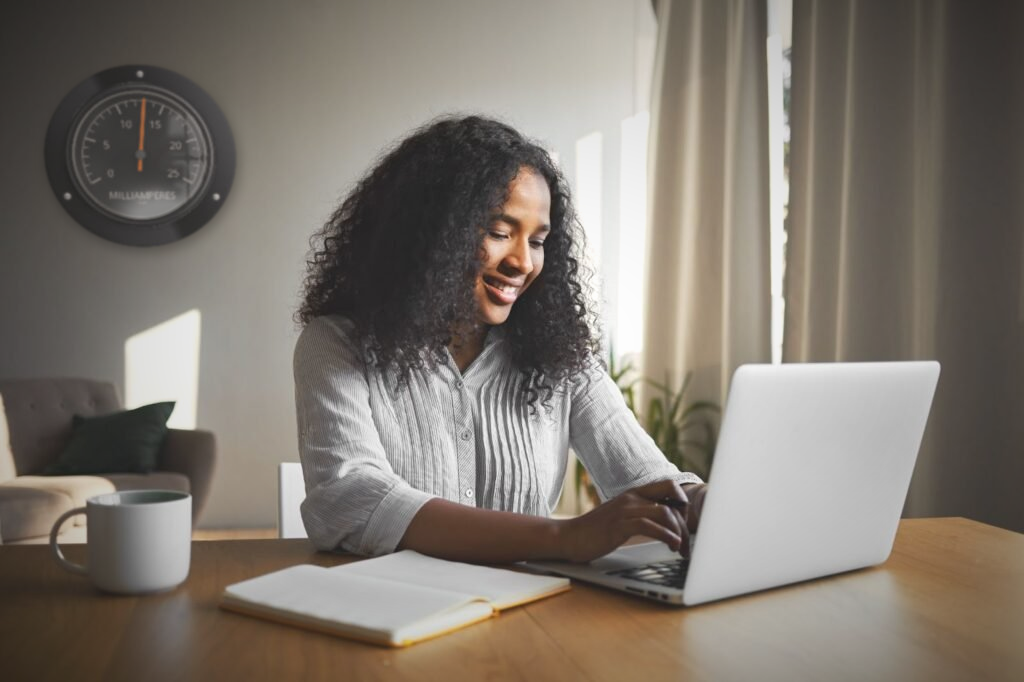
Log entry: mA 13
